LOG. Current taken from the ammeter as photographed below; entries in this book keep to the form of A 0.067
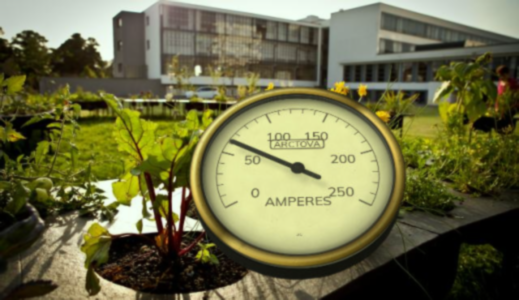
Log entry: A 60
